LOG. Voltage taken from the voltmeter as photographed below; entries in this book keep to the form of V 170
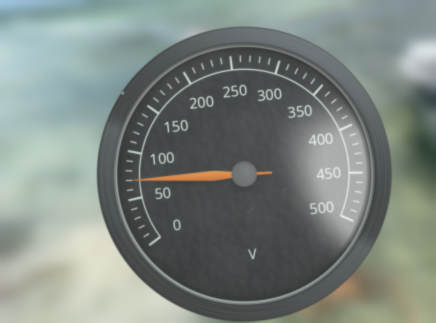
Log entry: V 70
